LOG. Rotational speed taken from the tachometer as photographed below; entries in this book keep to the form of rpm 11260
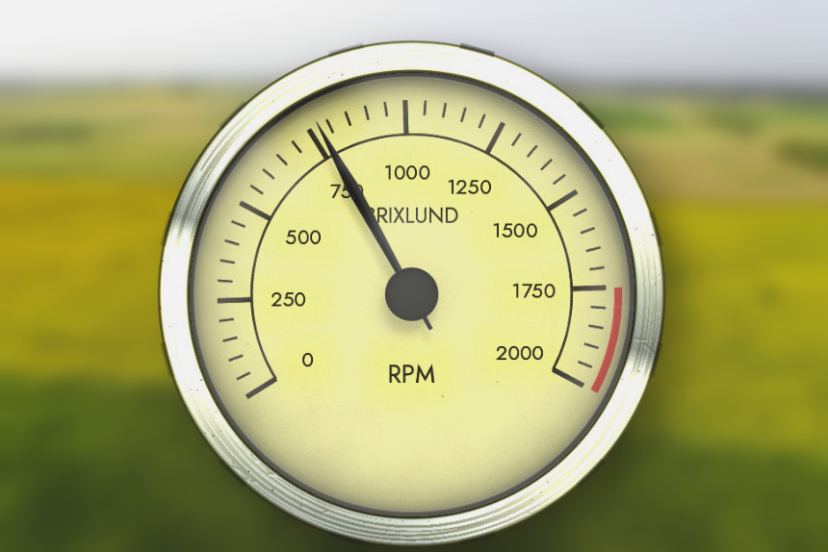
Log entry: rpm 775
